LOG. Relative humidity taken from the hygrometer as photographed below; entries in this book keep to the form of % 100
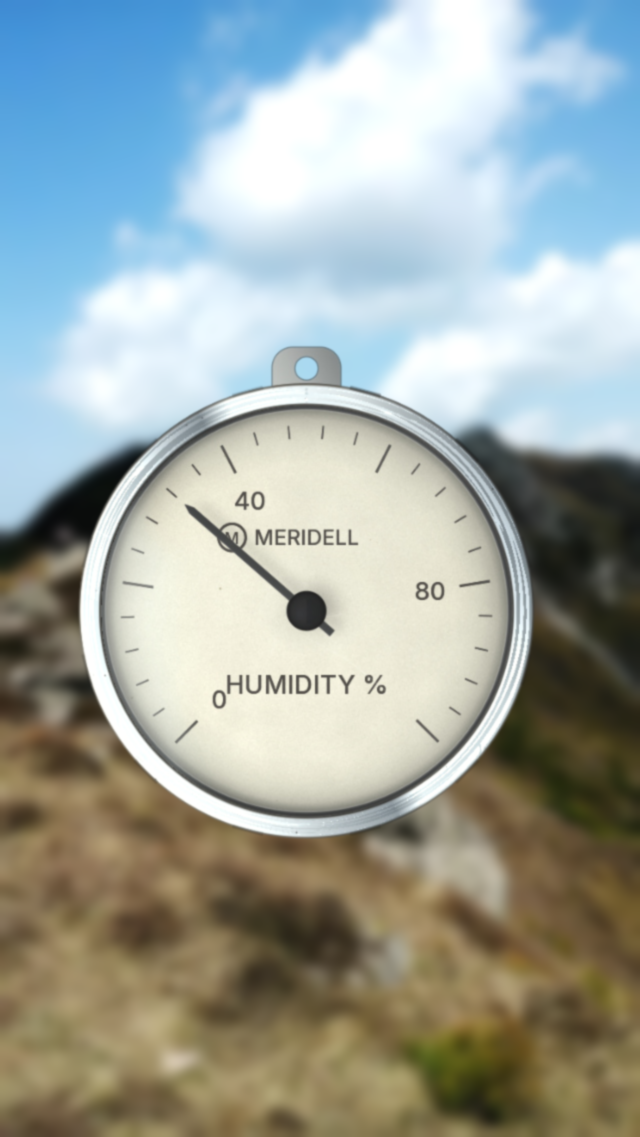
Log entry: % 32
